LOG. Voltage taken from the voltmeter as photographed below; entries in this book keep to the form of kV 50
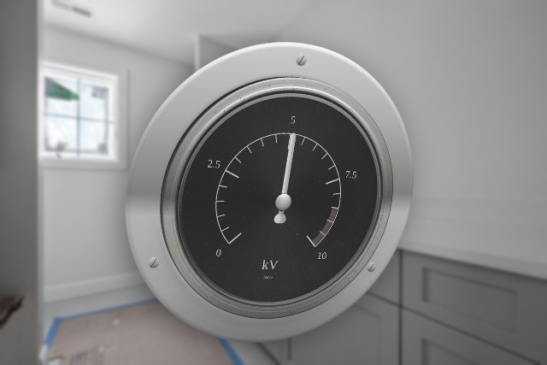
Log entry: kV 5
